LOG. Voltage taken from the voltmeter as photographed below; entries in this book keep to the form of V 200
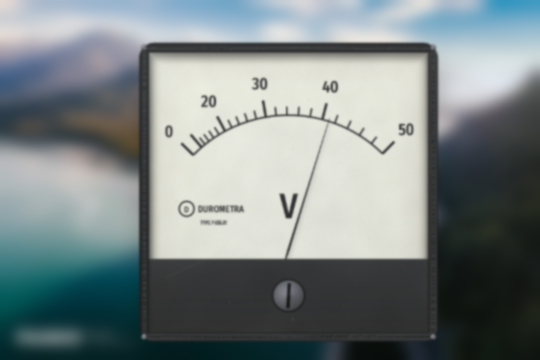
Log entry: V 41
